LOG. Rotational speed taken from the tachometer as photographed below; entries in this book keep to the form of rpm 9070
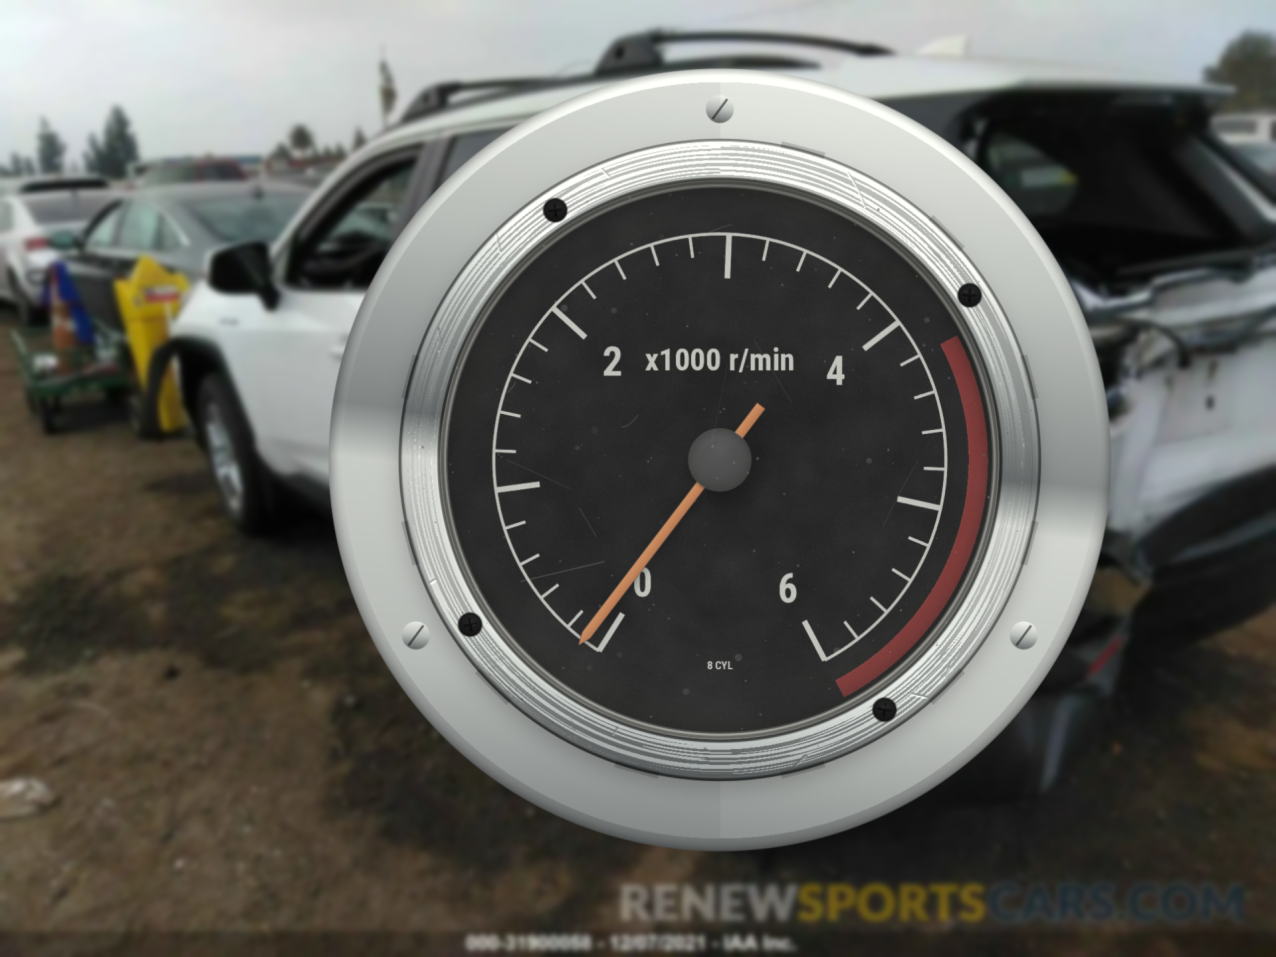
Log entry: rpm 100
